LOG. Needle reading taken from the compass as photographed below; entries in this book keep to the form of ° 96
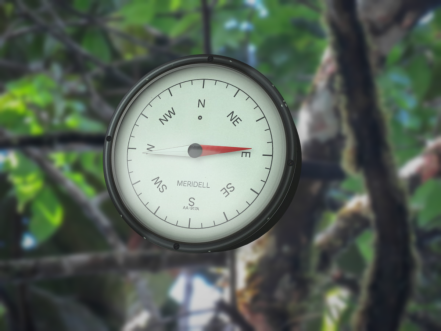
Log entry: ° 85
